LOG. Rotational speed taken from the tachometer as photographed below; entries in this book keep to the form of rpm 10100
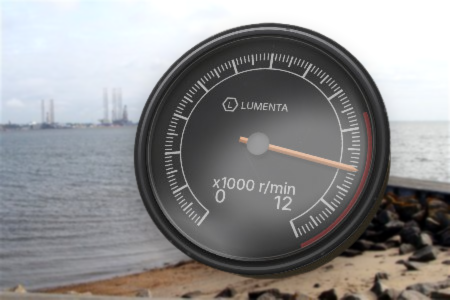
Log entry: rpm 10000
